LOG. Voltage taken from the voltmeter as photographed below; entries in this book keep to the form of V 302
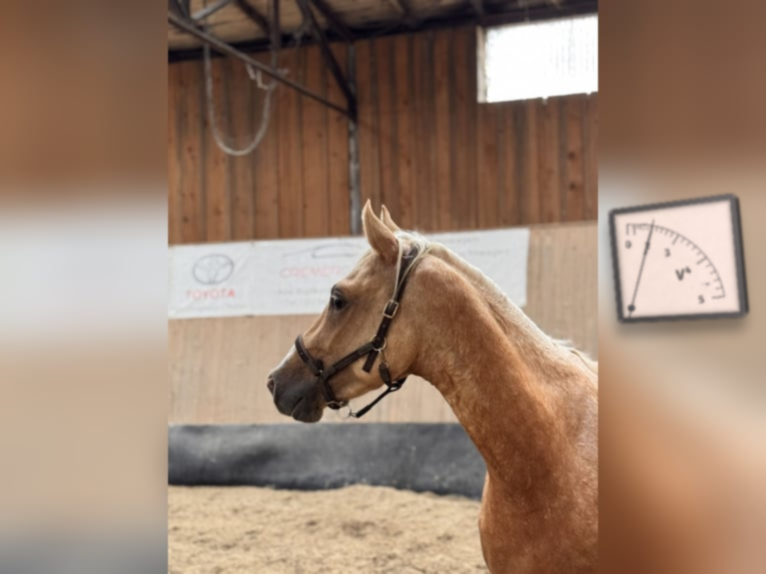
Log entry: V 2
